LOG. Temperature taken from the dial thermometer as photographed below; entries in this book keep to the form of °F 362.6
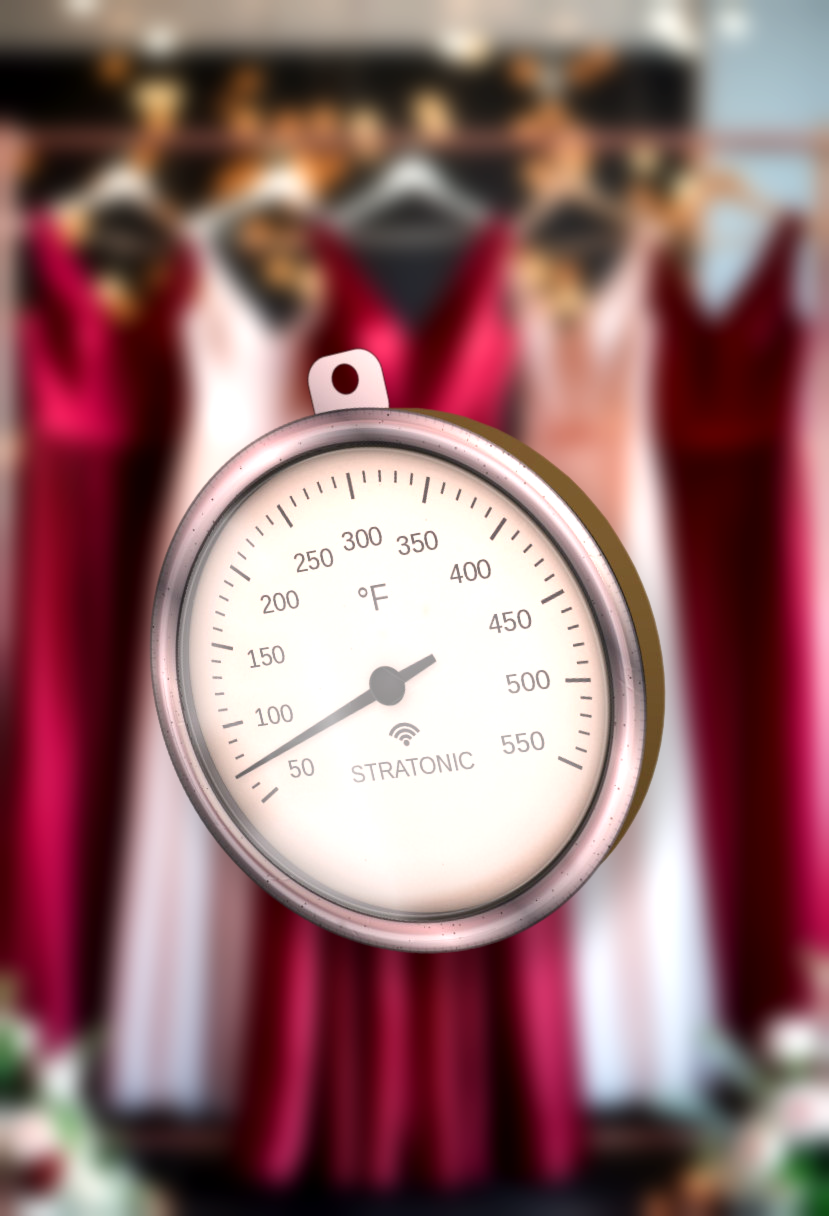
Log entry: °F 70
